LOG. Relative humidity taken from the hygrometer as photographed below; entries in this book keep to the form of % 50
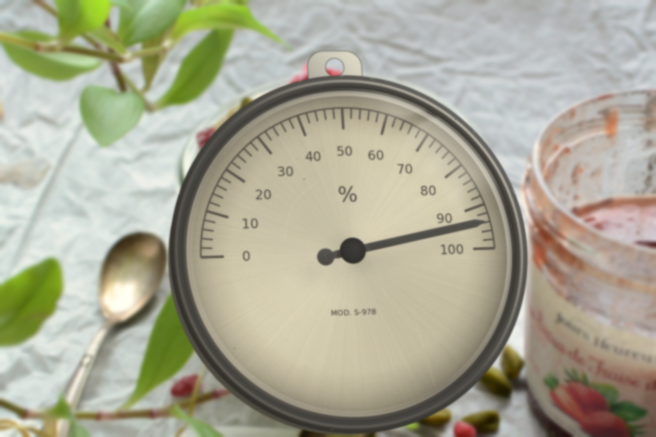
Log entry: % 94
